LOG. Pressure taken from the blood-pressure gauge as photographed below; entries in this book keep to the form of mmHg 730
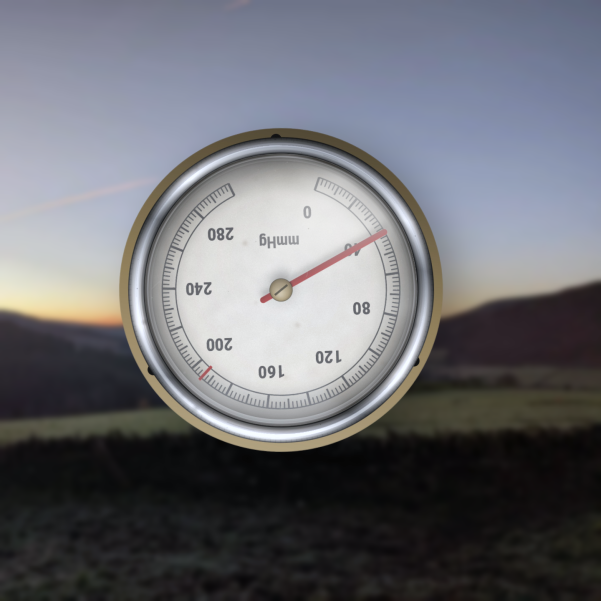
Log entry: mmHg 40
